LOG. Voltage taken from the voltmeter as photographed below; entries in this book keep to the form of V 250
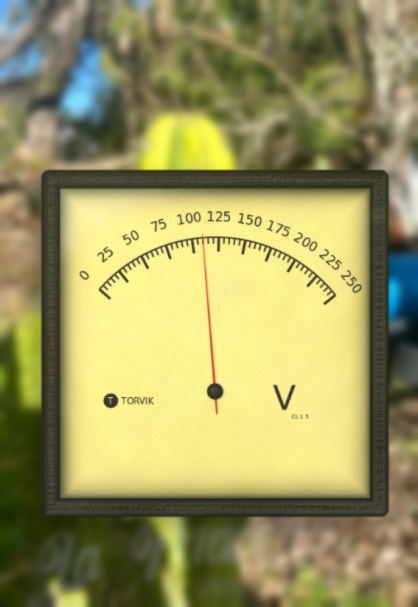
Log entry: V 110
